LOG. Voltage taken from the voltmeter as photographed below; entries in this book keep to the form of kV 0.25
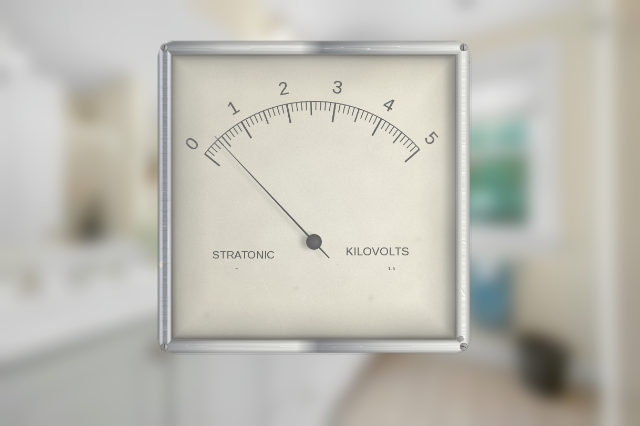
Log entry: kV 0.4
